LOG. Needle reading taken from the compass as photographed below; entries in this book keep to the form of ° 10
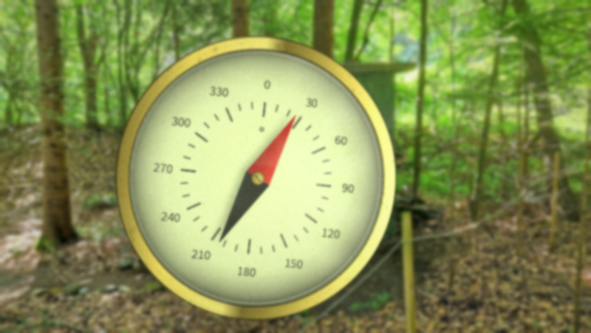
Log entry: ° 25
